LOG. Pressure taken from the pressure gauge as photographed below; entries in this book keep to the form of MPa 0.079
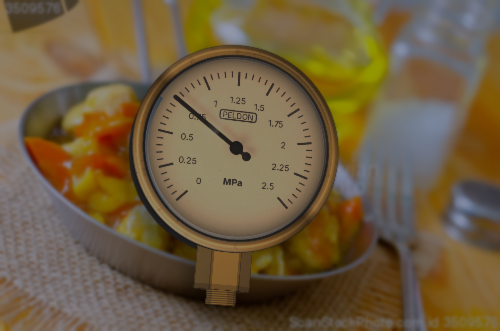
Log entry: MPa 0.75
